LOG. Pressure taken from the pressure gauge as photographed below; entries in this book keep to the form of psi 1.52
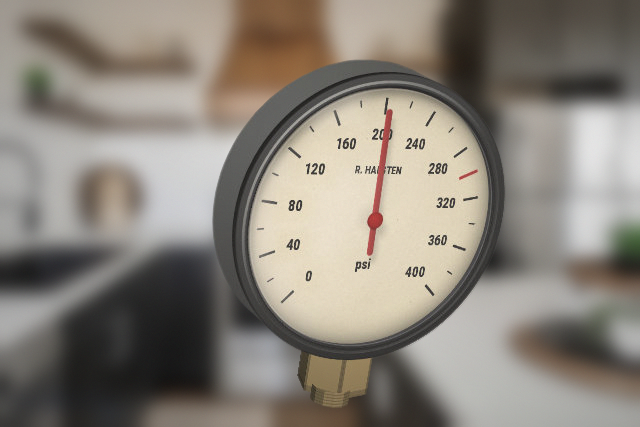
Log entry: psi 200
